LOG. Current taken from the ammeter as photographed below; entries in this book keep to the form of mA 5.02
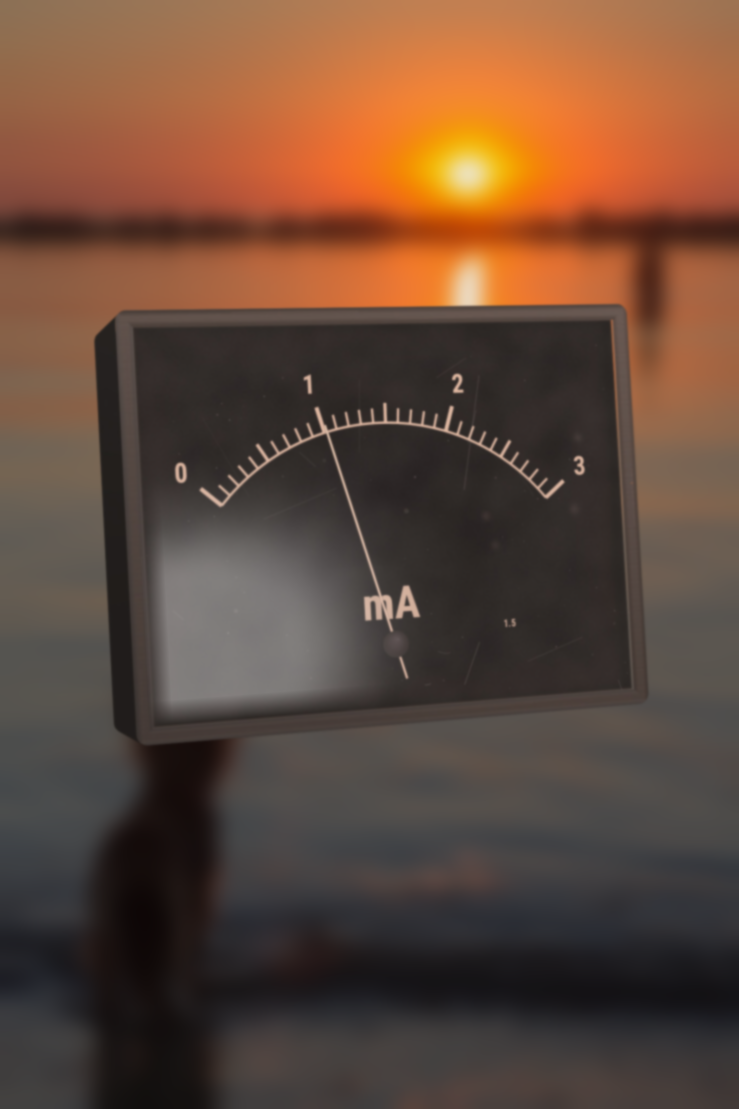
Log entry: mA 1
